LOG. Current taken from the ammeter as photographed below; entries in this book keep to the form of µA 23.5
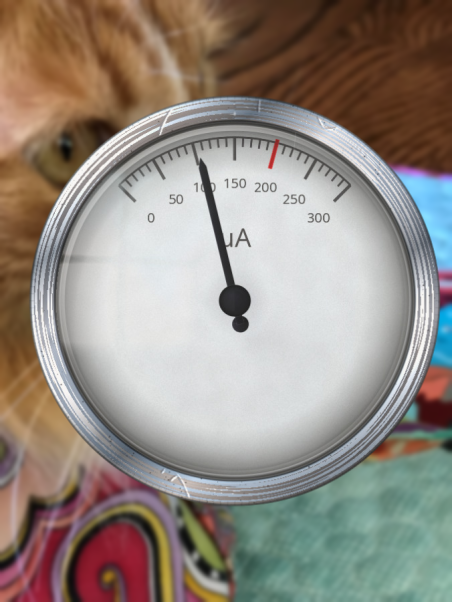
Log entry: µA 105
